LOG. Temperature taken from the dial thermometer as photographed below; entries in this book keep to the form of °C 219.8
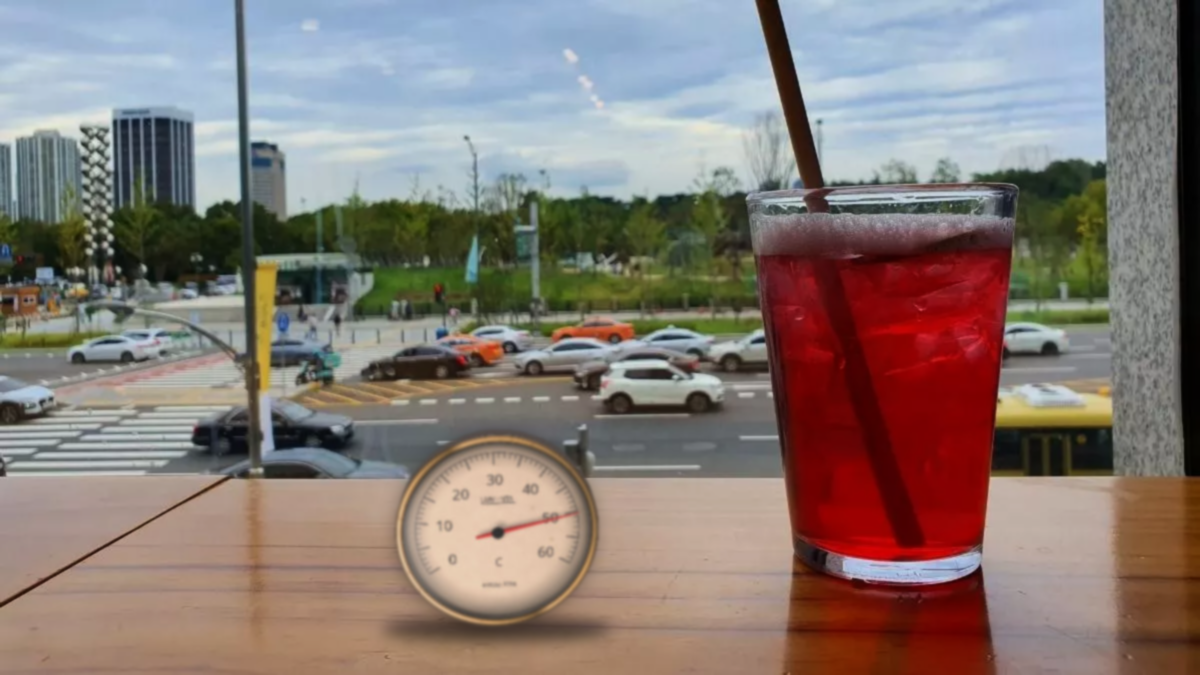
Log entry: °C 50
